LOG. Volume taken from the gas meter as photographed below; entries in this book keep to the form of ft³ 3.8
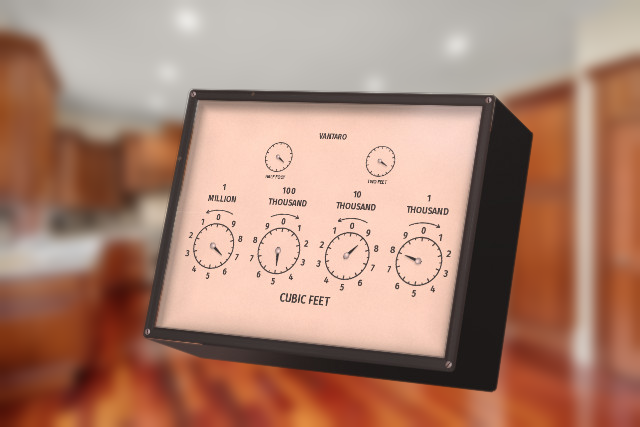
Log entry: ft³ 648800
